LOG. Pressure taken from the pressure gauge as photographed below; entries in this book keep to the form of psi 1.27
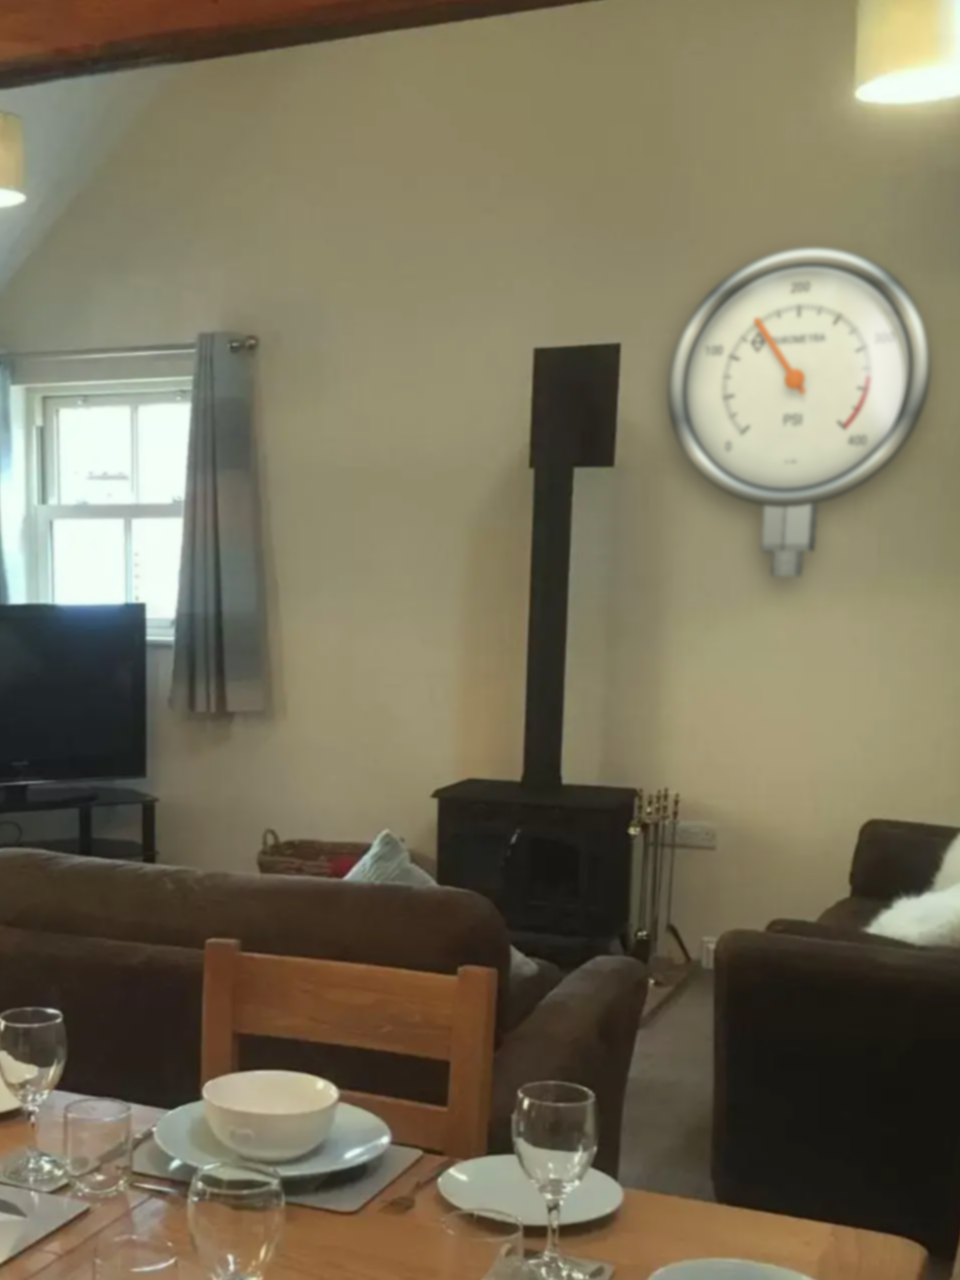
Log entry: psi 150
